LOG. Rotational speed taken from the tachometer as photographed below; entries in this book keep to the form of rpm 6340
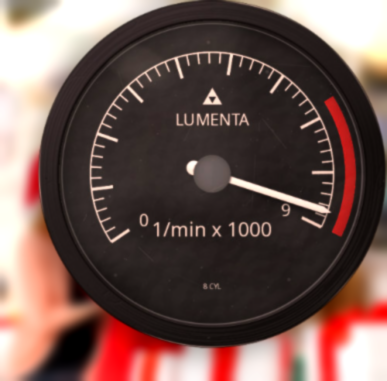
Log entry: rpm 8700
